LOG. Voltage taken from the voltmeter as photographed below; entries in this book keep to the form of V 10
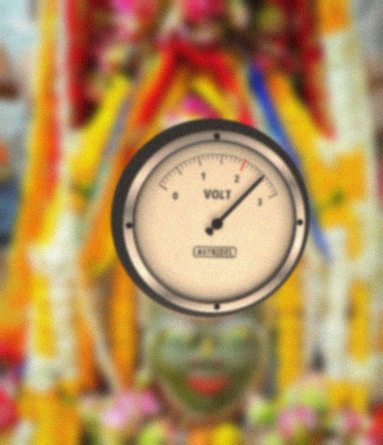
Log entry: V 2.5
